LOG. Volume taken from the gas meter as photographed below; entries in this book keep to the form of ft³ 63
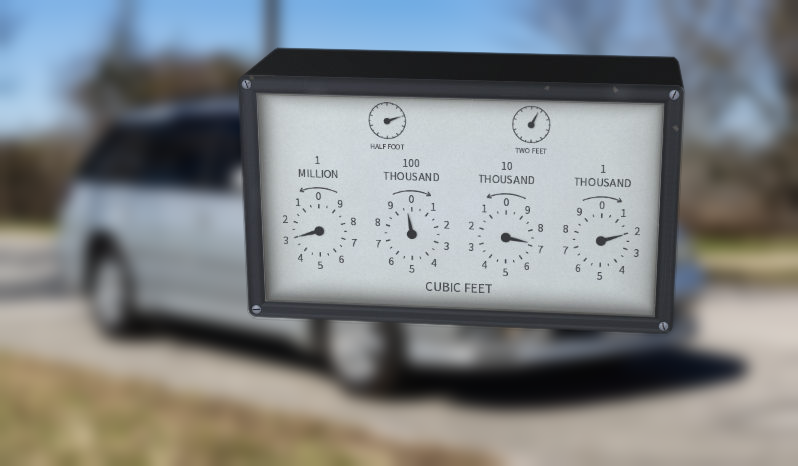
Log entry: ft³ 297200
